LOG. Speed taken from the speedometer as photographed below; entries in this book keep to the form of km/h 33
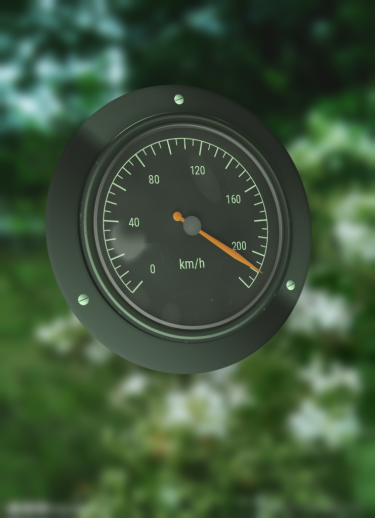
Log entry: km/h 210
